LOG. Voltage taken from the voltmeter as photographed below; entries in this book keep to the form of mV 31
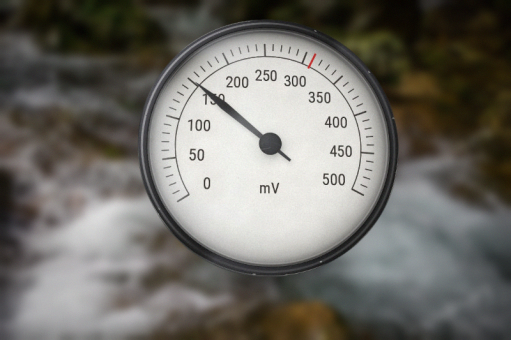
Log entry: mV 150
